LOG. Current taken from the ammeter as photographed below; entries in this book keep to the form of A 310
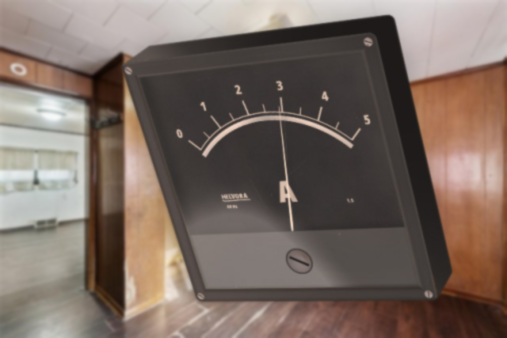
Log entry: A 3
